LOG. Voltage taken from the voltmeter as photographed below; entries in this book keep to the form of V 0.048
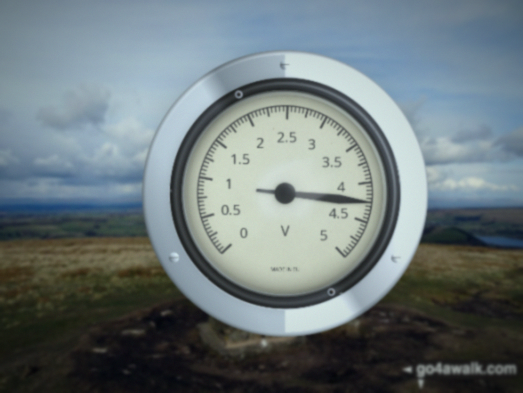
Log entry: V 4.25
